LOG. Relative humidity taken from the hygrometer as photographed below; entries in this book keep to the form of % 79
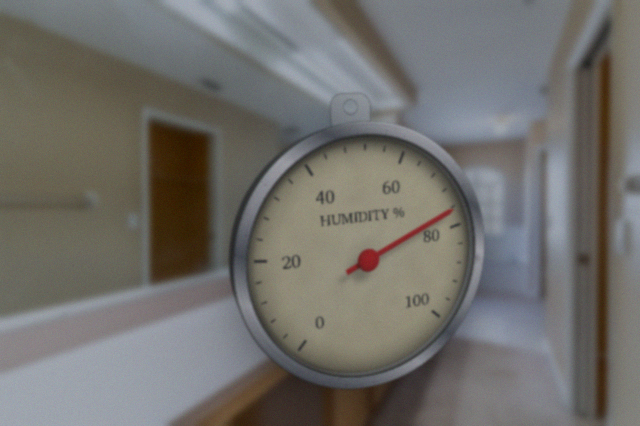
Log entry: % 76
